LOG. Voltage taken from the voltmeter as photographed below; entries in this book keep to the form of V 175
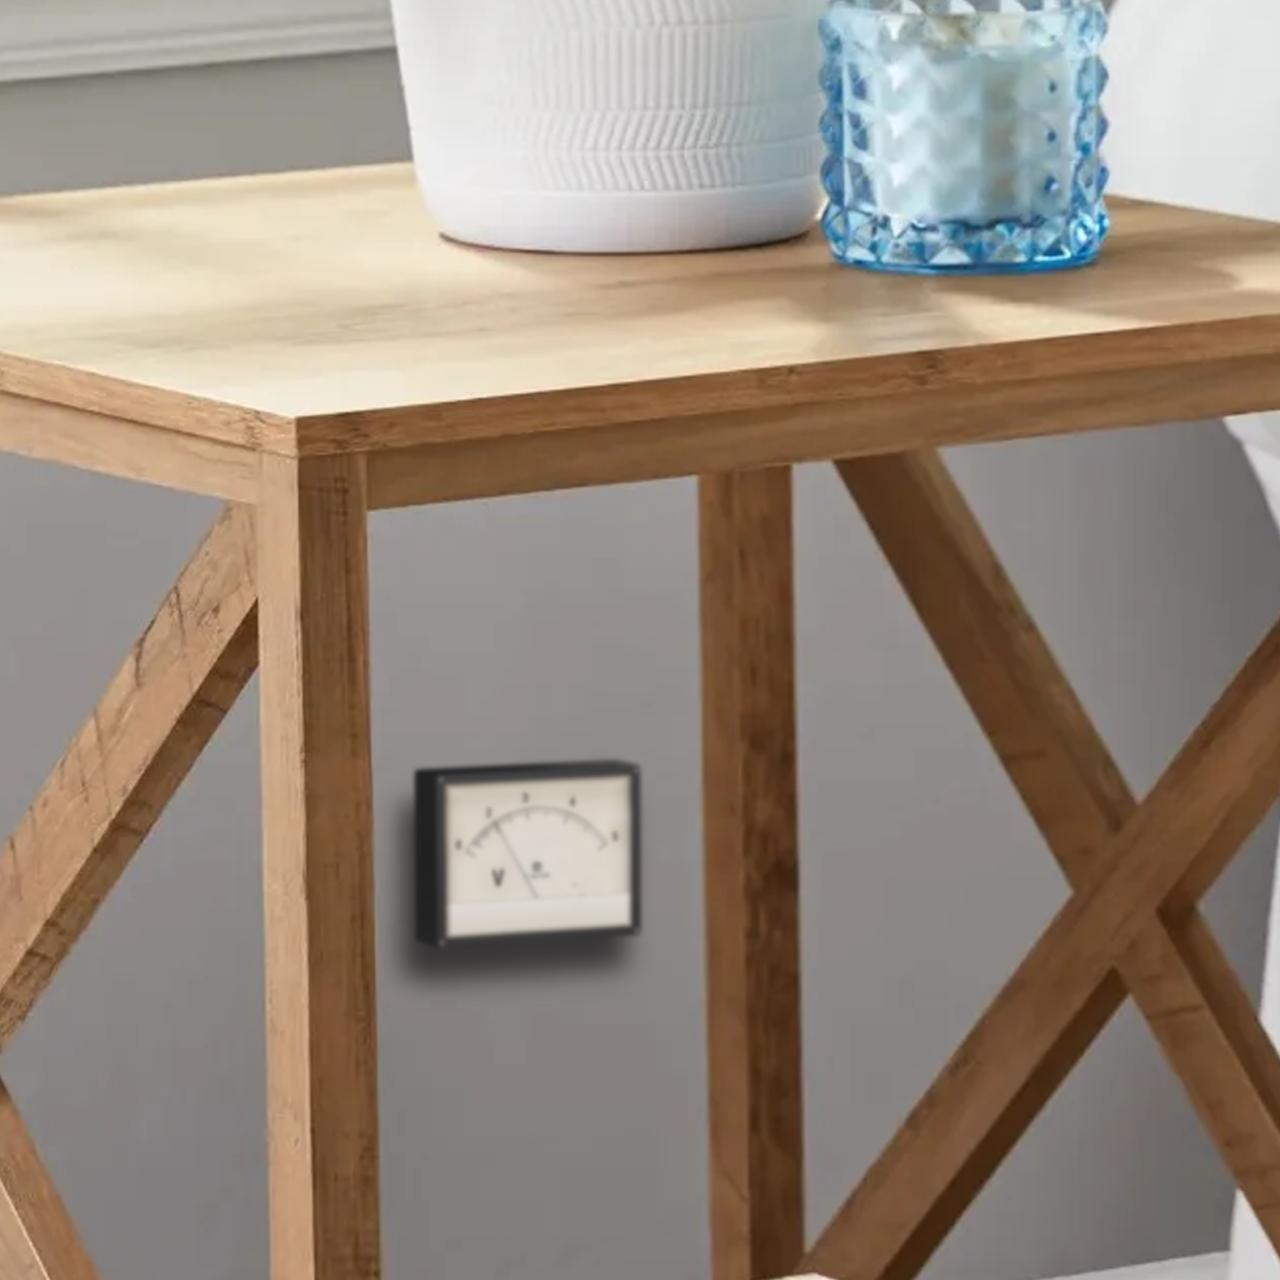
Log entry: V 2
